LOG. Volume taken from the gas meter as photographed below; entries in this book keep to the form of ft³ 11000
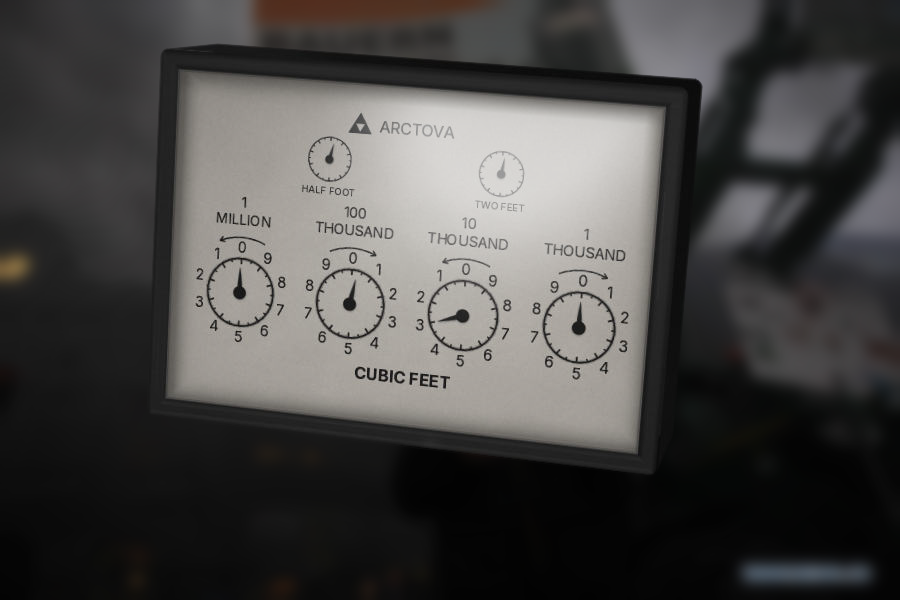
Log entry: ft³ 3000
